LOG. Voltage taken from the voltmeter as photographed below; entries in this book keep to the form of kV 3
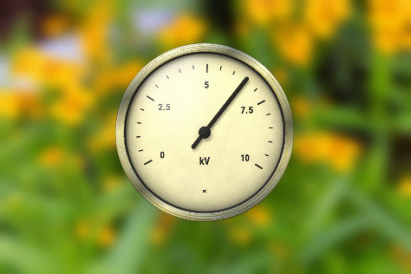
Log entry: kV 6.5
